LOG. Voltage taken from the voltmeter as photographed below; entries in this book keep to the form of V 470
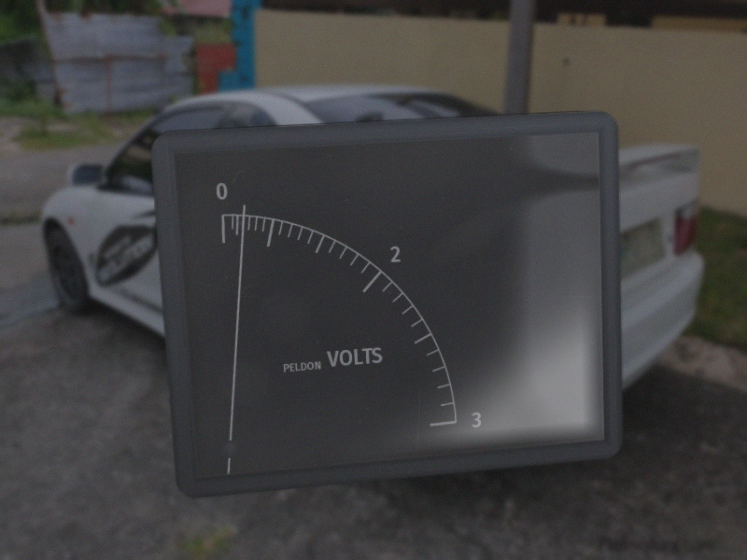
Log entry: V 0.6
